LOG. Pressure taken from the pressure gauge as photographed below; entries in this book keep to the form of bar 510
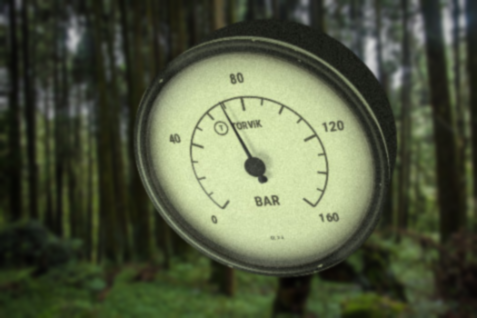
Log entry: bar 70
